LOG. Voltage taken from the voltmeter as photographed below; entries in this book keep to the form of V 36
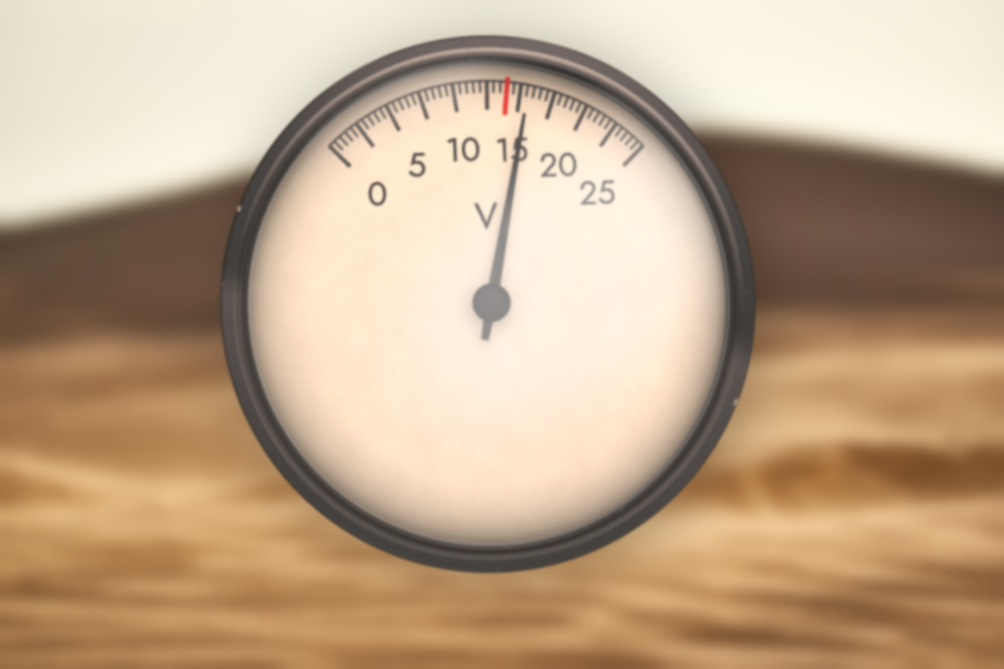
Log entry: V 15.5
